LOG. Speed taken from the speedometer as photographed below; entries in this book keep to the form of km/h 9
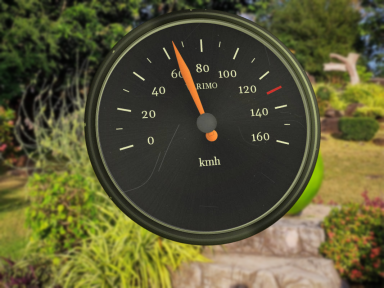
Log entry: km/h 65
